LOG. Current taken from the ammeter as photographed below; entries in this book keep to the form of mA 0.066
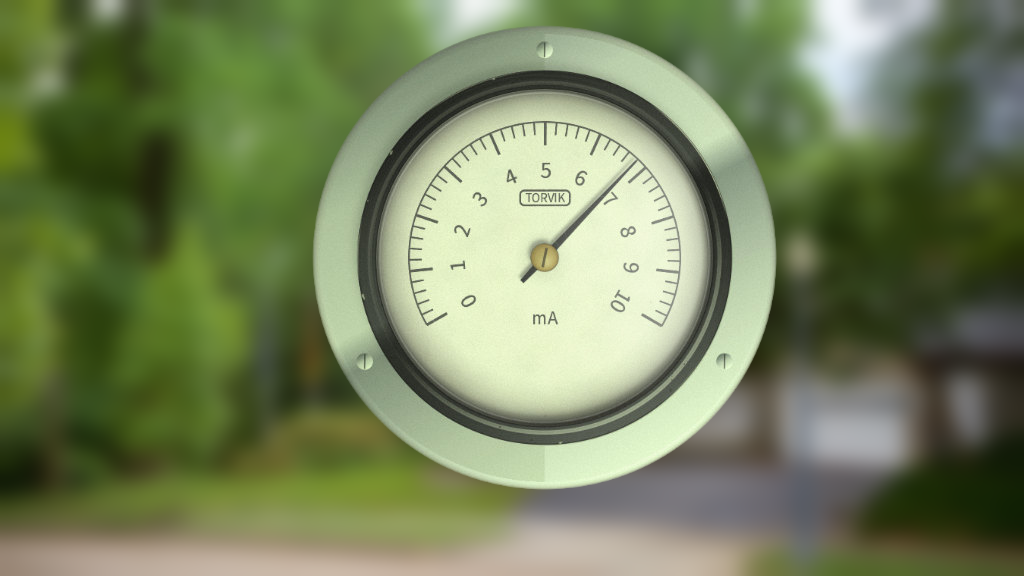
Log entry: mA 6.8
